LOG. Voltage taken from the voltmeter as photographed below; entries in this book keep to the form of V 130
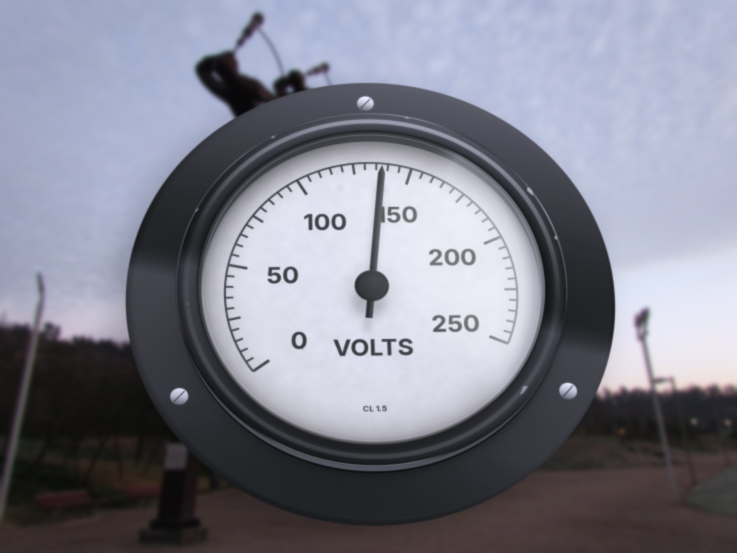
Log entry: V 137.5
